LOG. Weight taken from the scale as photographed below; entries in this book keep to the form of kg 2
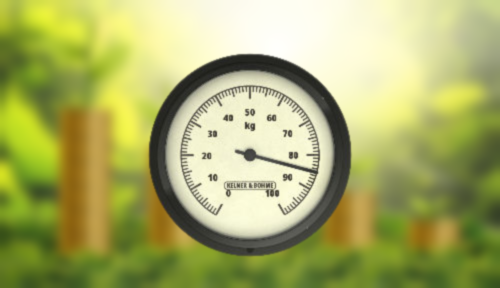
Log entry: kg 85
